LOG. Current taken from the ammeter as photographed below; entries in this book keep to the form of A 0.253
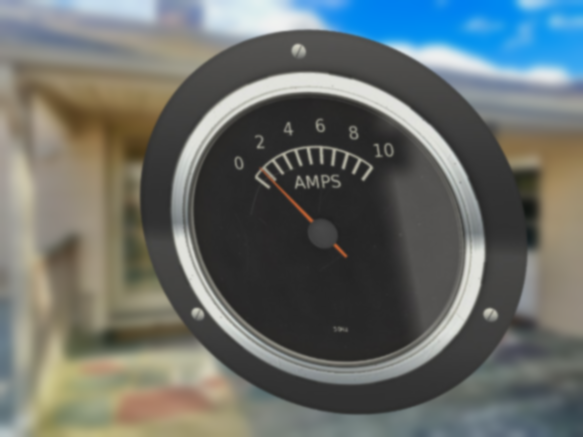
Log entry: A 1
